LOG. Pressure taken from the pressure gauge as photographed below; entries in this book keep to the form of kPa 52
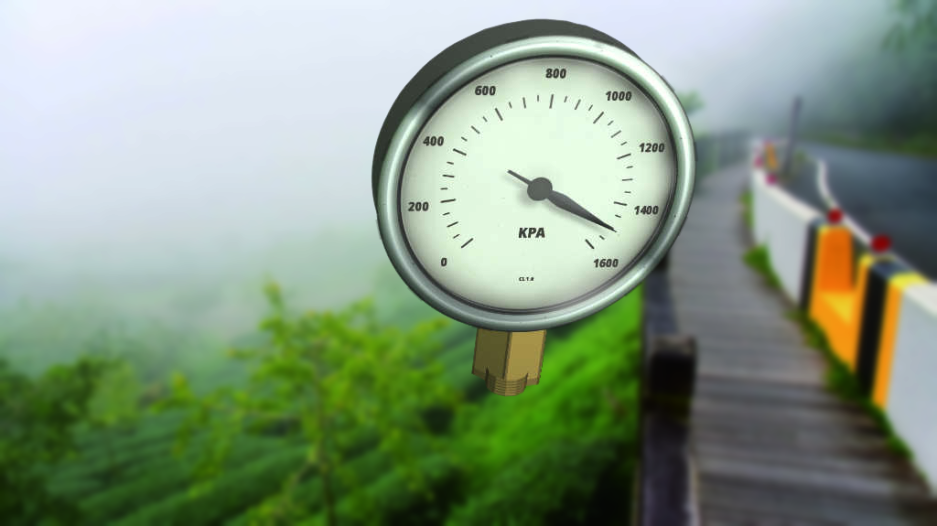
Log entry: kPa 1500
